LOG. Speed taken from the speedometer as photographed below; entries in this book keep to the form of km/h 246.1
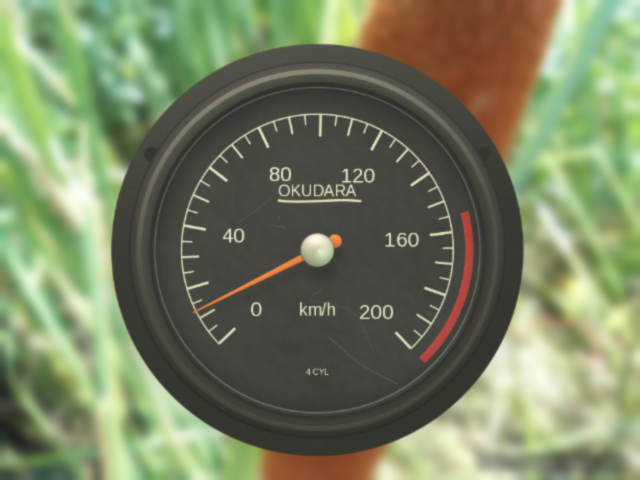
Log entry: km/h 12.5
